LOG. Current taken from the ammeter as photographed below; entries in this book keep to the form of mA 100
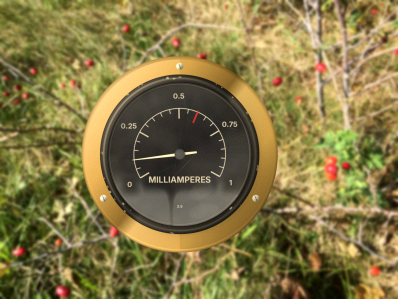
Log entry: mA 0.1
